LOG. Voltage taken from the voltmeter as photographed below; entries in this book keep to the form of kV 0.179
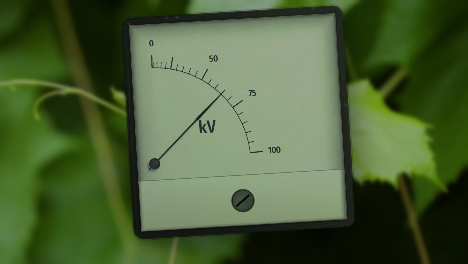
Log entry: kV 65
